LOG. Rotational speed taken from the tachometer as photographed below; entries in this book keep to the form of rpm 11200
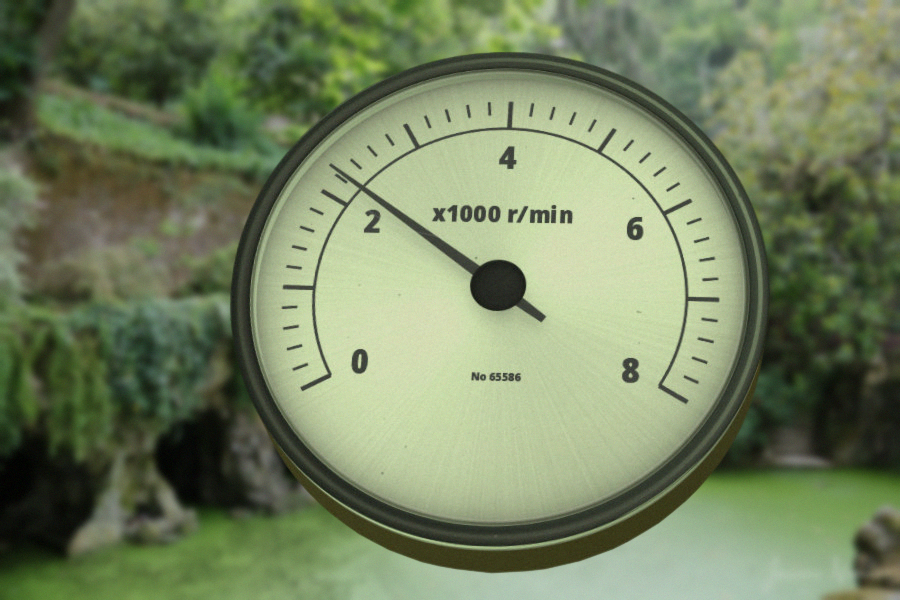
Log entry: rpm 2200
